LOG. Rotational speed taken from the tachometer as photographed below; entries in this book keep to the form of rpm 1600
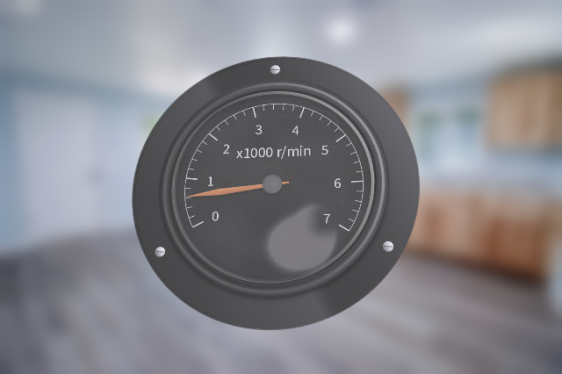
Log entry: rpm 600
